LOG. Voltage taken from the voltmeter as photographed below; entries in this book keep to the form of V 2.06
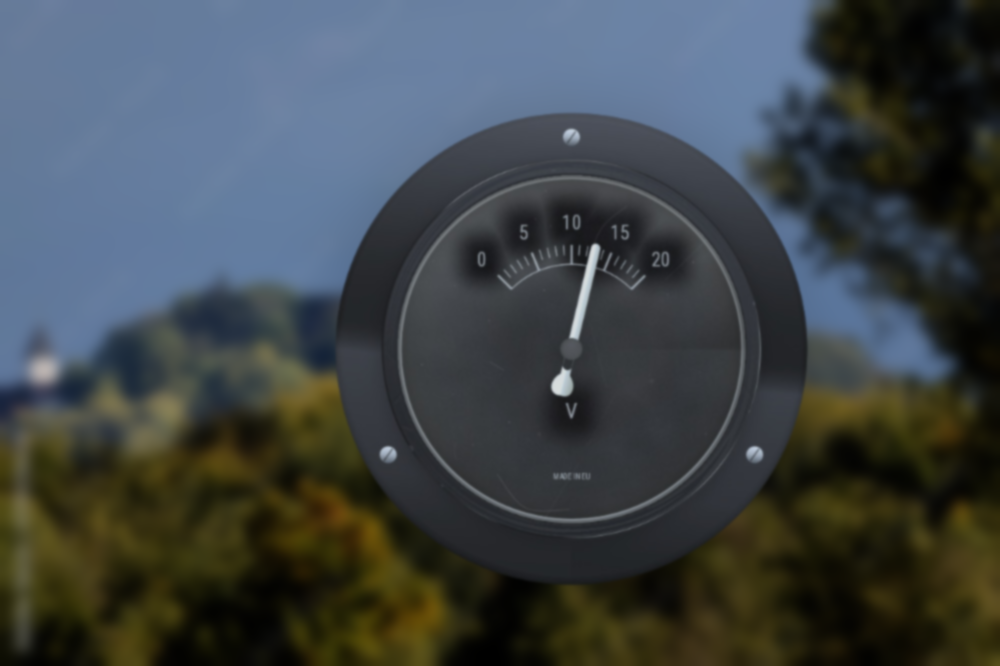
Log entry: V 13
